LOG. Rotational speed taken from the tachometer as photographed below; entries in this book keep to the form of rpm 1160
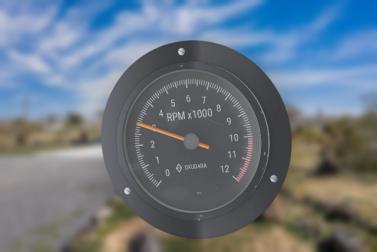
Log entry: rpm 3000
